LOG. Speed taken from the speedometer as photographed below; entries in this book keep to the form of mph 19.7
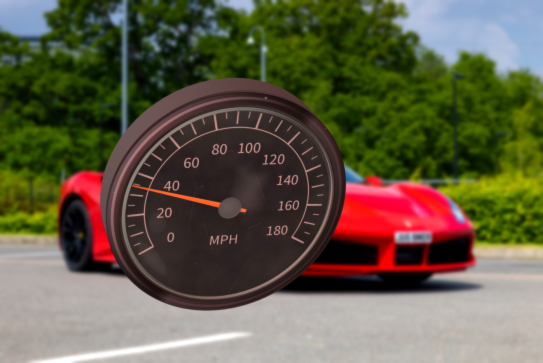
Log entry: mph 35
